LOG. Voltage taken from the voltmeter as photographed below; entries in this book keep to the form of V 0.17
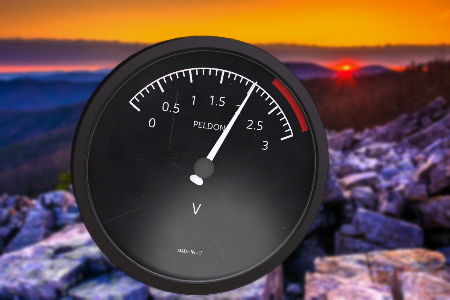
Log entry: V 2
